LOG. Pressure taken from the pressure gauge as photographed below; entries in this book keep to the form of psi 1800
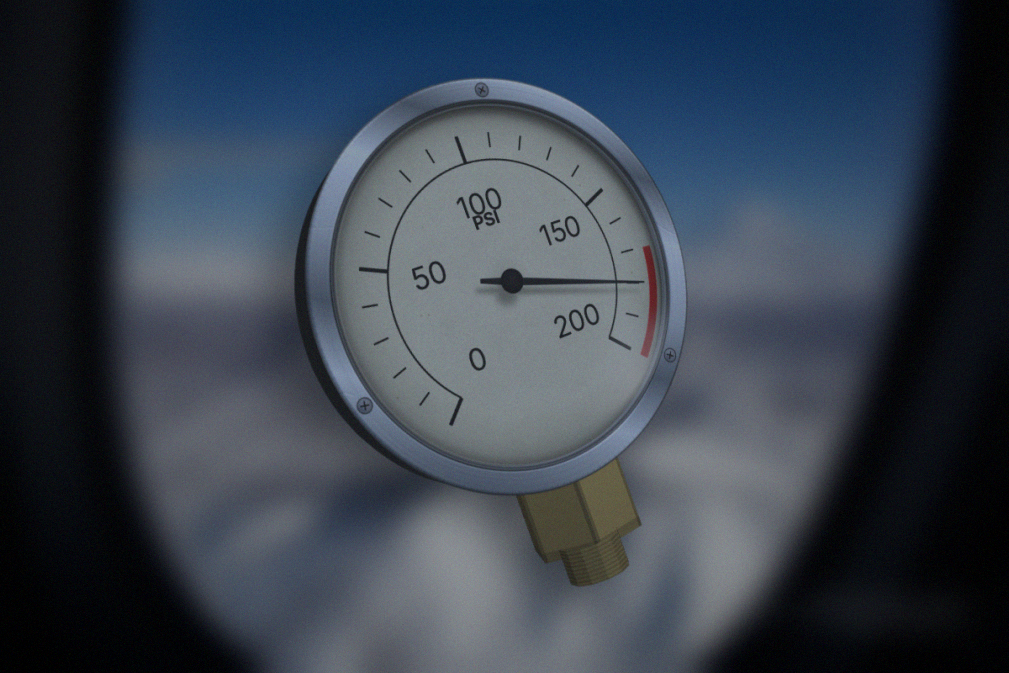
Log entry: psi 180
